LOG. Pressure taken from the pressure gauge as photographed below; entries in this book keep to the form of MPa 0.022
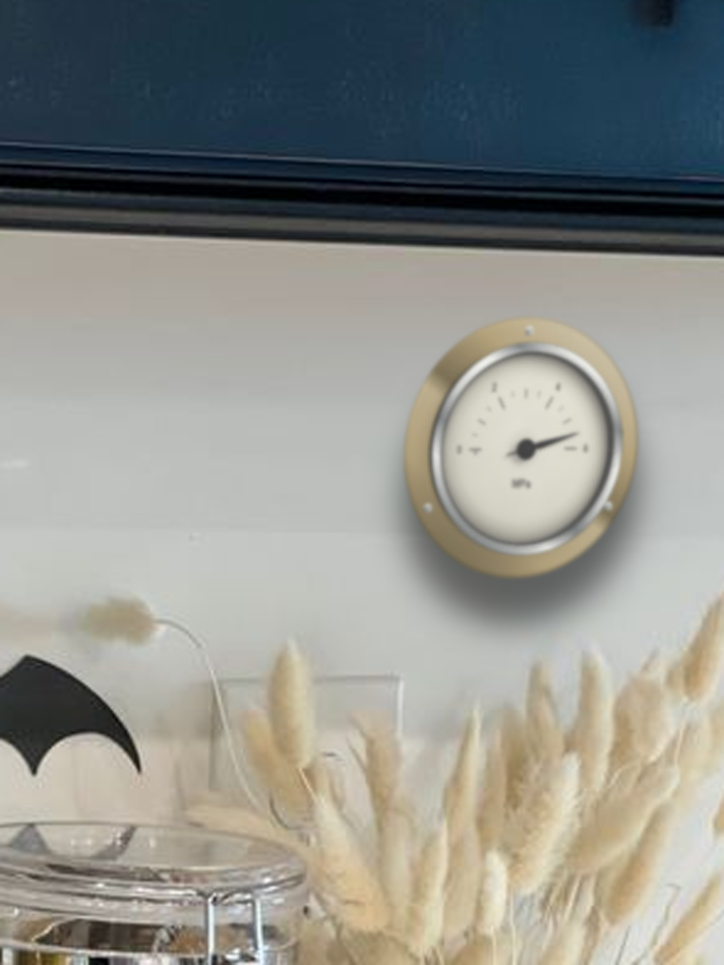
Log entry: MPa 5.5
